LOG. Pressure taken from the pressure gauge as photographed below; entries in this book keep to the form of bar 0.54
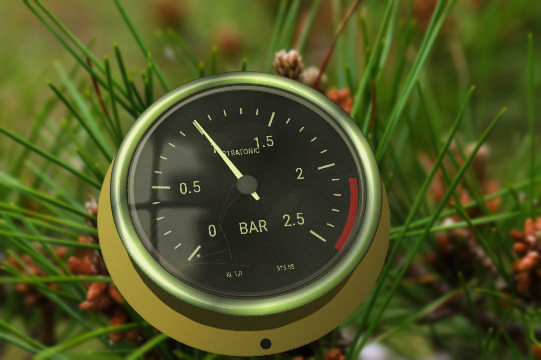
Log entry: bar 1
